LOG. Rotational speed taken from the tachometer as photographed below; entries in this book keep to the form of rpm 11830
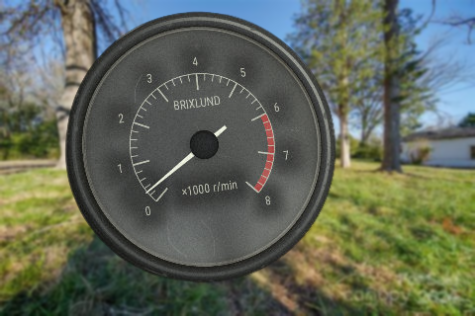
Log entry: rpm 300
